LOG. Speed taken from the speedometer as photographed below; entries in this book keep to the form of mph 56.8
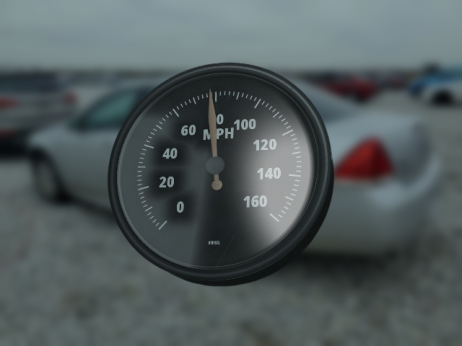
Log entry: mph 78
